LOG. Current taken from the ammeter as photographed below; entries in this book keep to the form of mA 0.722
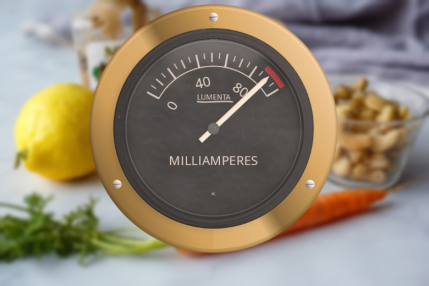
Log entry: mA 90
